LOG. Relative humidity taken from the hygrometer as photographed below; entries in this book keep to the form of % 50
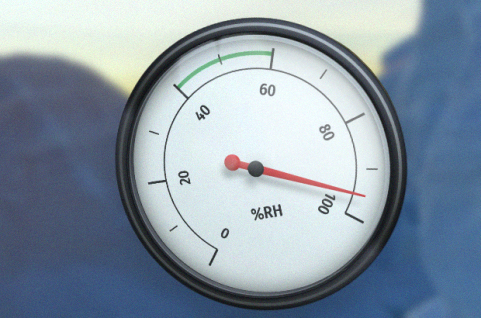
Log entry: % 95
